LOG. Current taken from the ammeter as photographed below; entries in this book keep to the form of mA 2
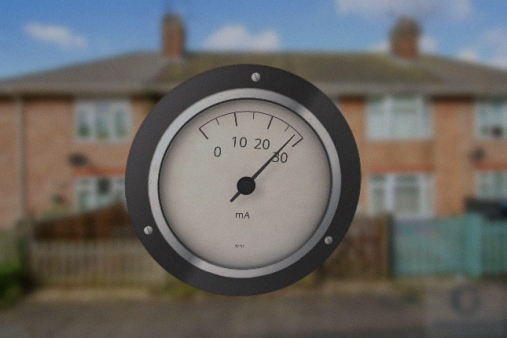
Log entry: mA 27.5
